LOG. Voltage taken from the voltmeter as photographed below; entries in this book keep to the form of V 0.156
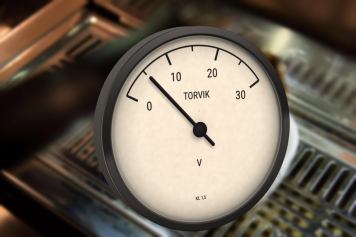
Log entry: V 5
